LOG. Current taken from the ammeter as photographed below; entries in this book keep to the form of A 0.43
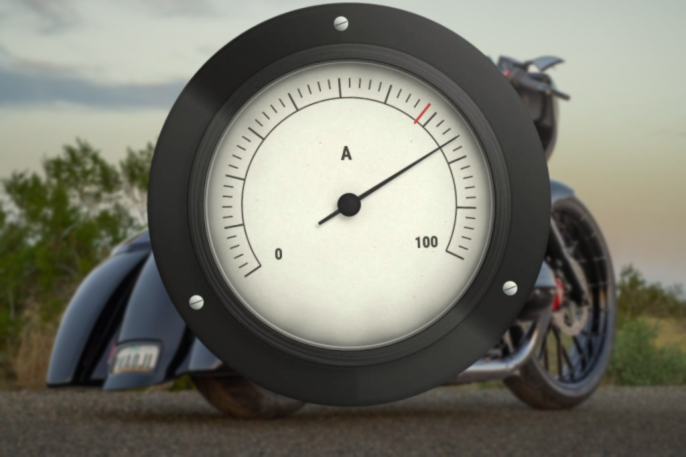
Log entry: A 76
